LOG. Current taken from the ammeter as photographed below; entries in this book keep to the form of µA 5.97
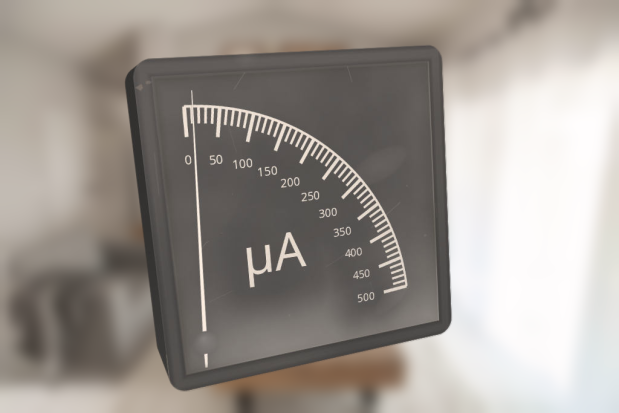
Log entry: µA 10
